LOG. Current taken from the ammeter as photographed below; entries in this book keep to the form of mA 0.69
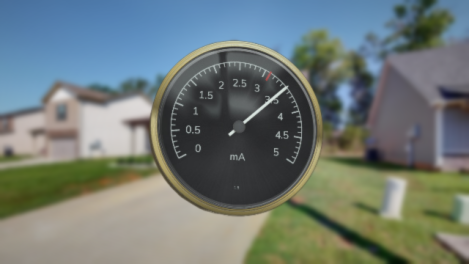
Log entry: mA 3.5
